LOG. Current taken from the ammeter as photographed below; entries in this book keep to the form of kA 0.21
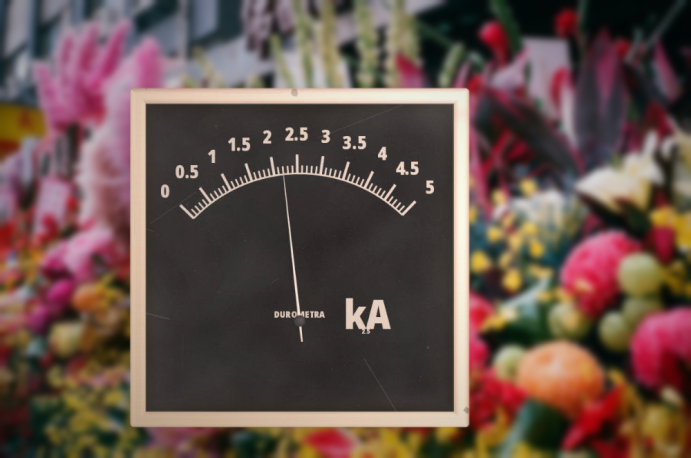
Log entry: kA 2.2
